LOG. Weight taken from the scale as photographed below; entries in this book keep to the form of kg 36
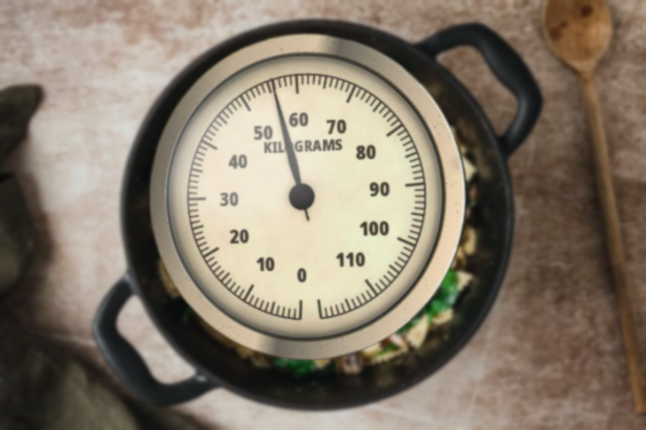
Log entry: kg 56
